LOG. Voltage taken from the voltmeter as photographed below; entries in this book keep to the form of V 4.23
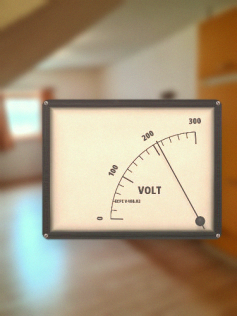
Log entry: V 210
